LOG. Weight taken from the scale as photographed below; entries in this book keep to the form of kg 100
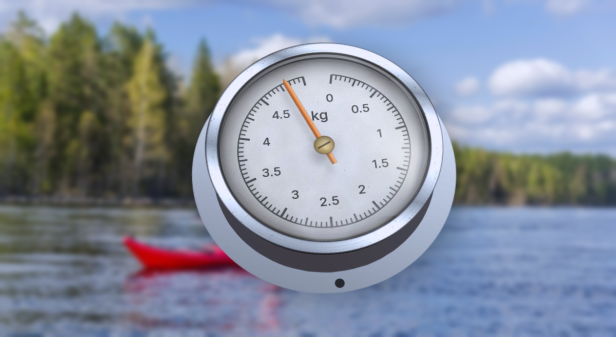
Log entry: kg 4.8
